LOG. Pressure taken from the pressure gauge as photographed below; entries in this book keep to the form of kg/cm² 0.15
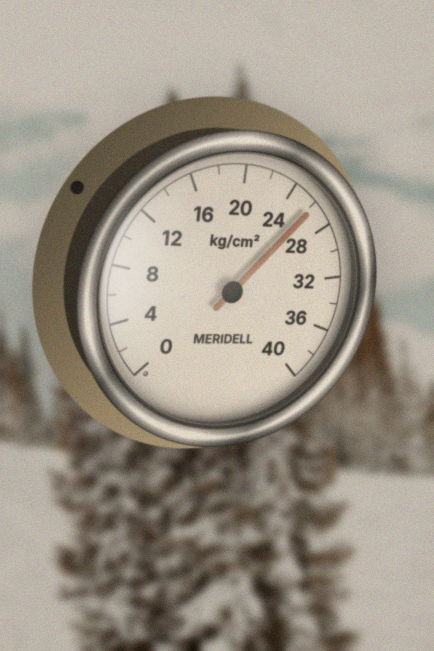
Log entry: kg/cm² 26
